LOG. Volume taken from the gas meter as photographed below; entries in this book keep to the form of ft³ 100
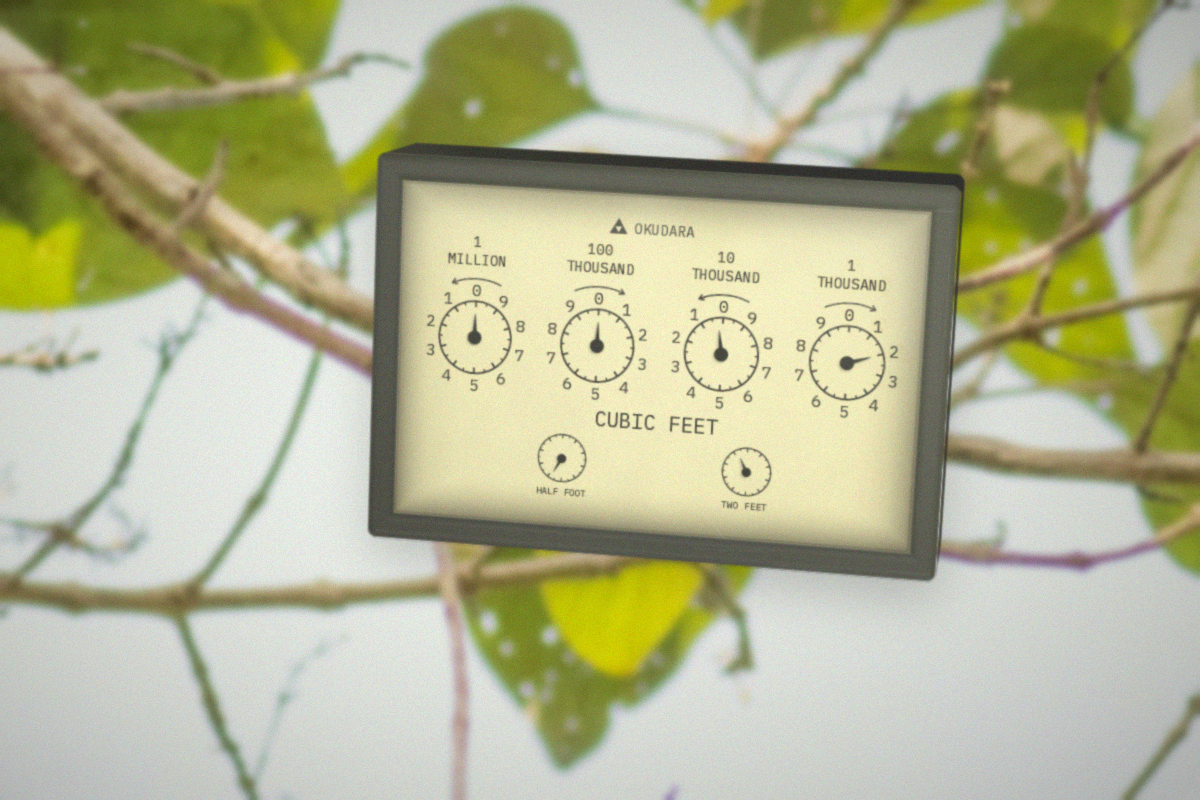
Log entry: ft³ 200
